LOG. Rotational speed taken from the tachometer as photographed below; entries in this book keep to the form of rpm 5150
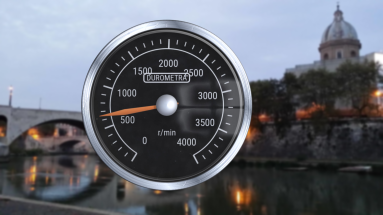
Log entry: rpm 650
